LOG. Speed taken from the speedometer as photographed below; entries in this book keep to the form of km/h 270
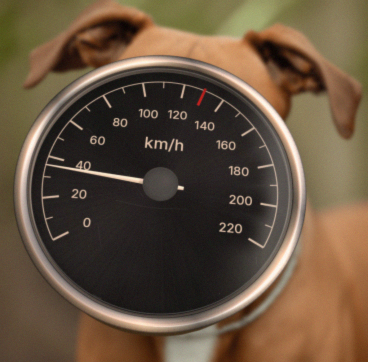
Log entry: km/h 35
